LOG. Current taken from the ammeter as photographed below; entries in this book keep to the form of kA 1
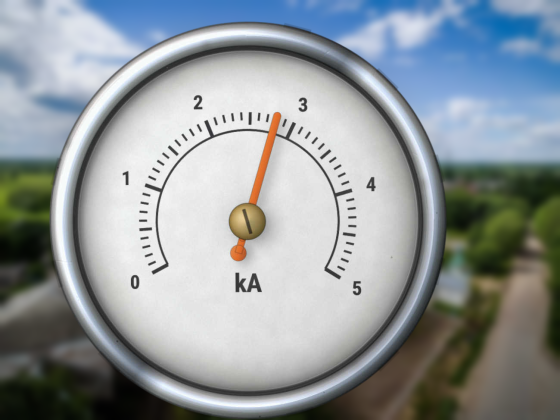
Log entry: kA 2.8
